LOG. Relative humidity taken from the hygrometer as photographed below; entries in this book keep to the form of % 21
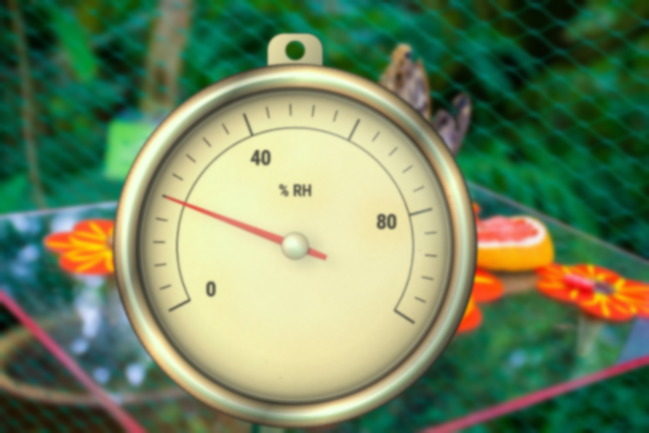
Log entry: % 20
